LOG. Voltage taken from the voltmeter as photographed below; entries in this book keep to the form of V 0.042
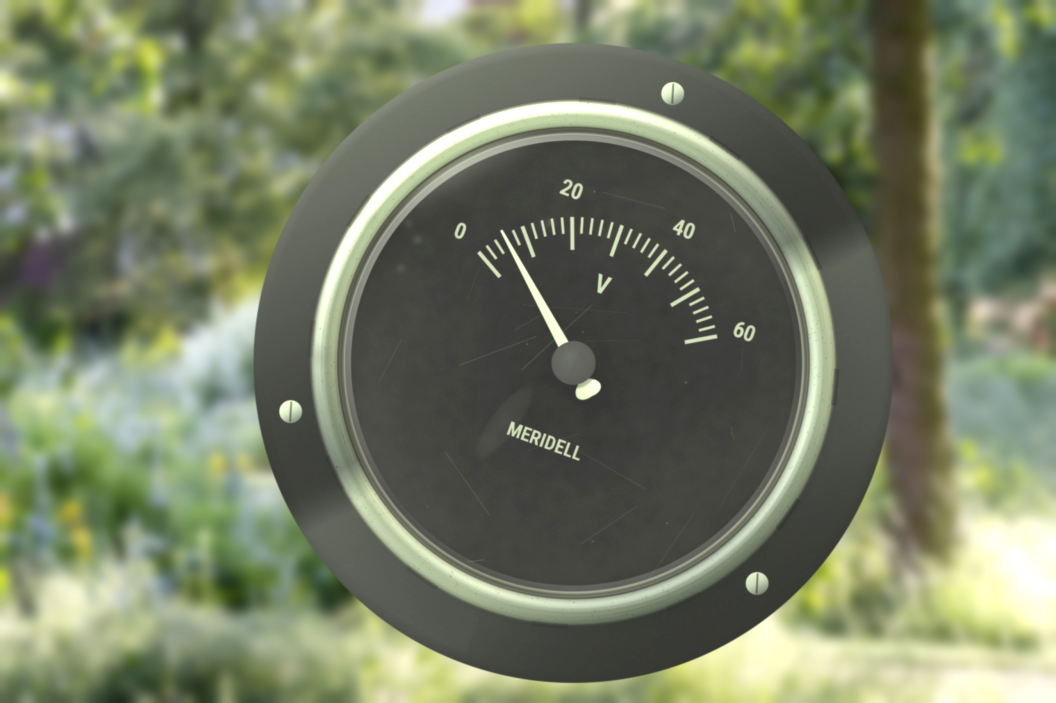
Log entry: V 6
